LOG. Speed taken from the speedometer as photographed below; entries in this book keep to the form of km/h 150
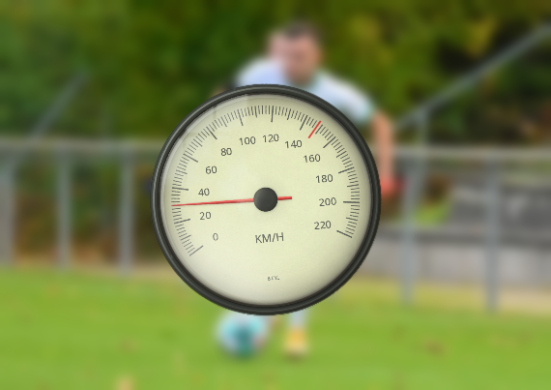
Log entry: km/h 30
